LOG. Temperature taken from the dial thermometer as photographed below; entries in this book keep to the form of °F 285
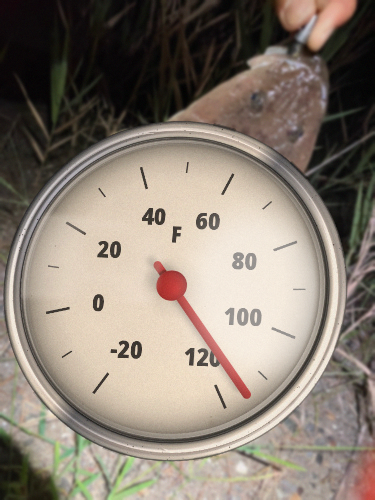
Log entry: °F 115
